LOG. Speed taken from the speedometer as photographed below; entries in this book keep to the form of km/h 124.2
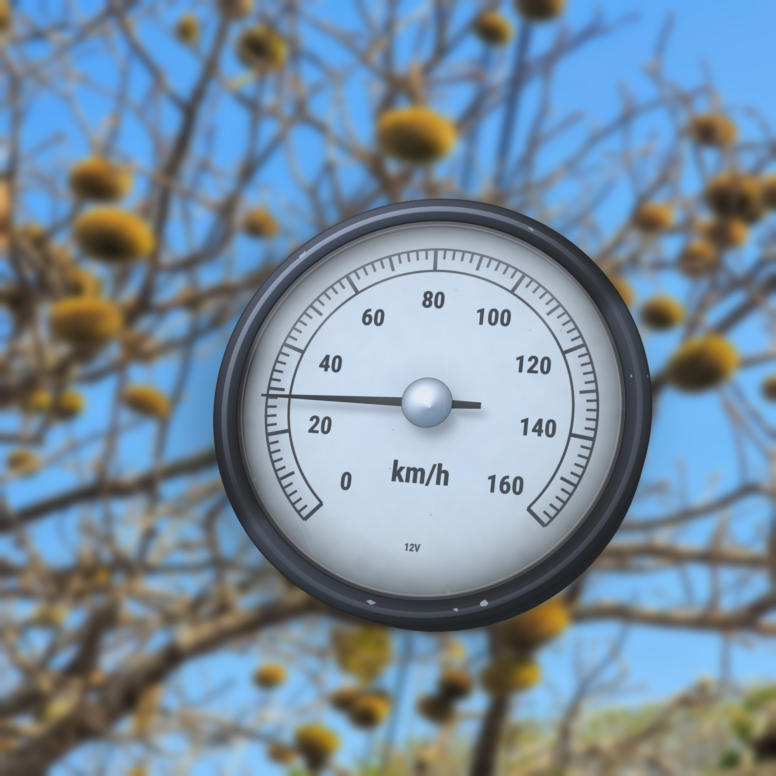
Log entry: km/h 28
